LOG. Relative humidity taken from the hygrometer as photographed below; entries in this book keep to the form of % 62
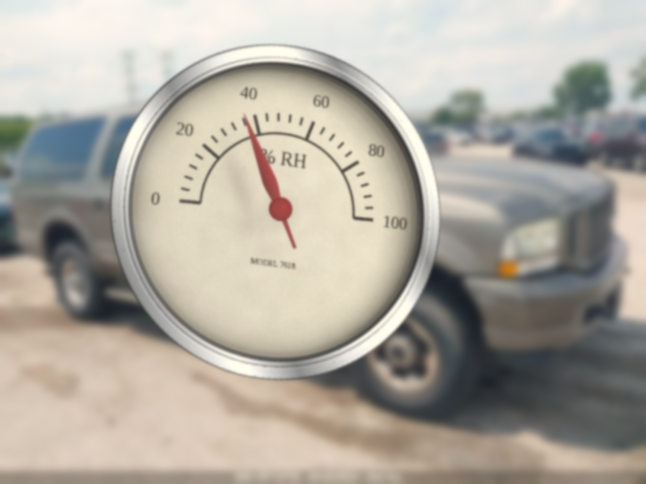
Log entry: % 36
